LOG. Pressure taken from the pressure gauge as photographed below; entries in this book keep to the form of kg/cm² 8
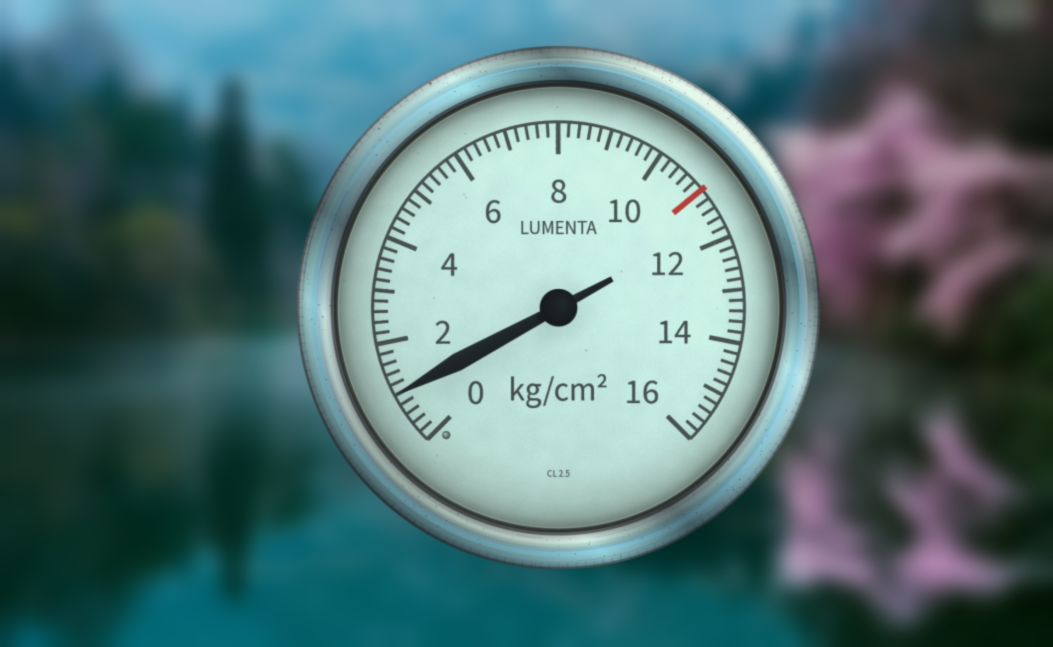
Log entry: kg/cm² 1
